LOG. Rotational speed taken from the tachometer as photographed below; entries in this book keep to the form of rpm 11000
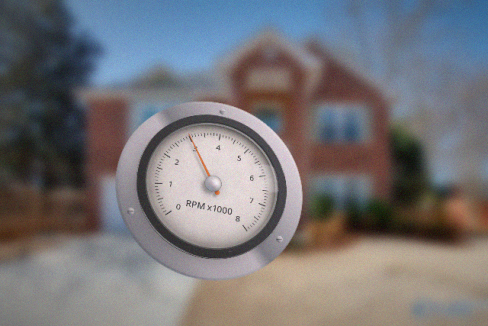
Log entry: rpm 3000
